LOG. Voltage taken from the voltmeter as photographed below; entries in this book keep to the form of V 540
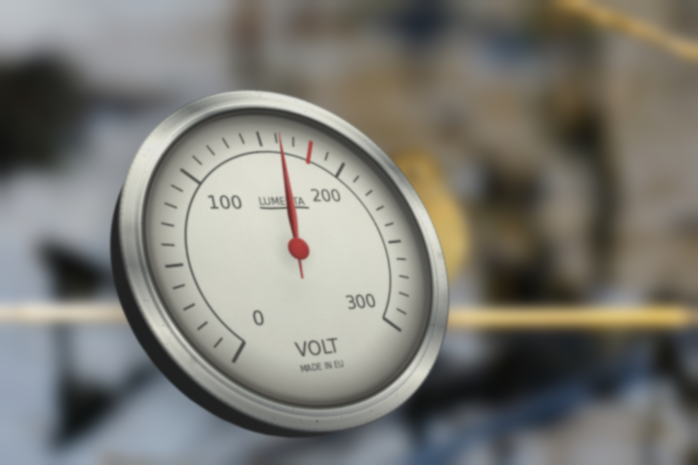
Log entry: V 160
